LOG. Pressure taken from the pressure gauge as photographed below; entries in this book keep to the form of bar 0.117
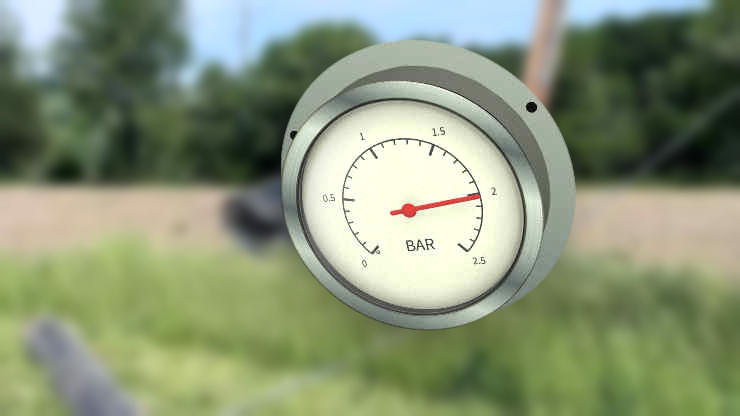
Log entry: bar 2
